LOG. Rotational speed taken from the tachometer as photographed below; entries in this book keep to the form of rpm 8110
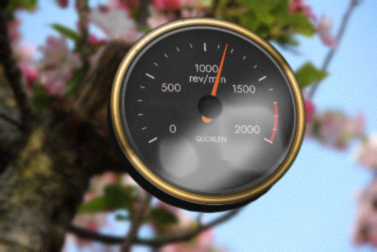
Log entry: rpm 1150
